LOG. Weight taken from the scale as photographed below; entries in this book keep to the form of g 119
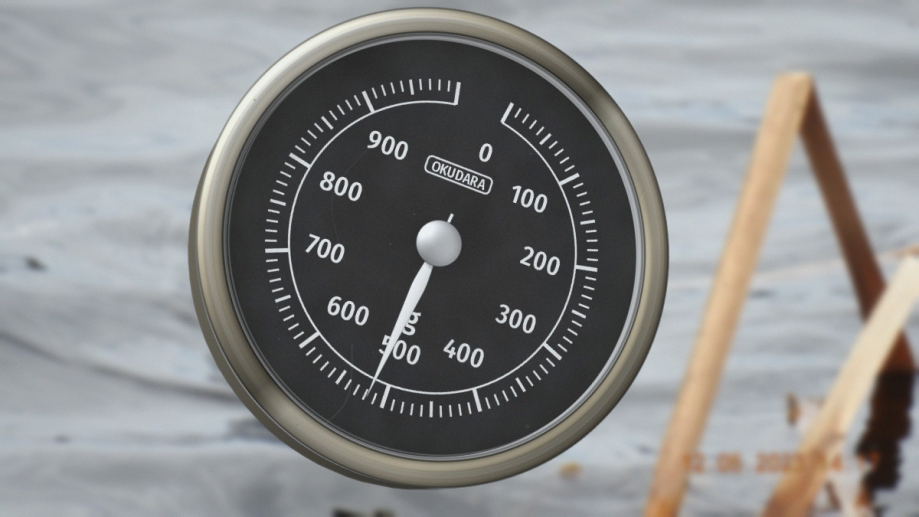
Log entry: g 520
